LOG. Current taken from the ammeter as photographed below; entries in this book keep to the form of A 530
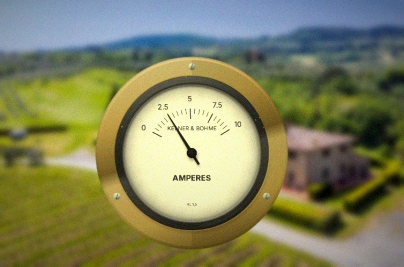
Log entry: A 2.5
